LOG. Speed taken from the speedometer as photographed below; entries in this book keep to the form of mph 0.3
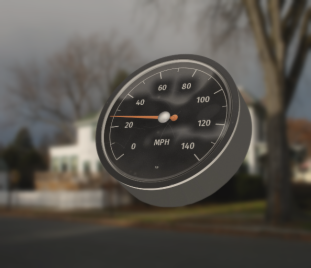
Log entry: mph 25
